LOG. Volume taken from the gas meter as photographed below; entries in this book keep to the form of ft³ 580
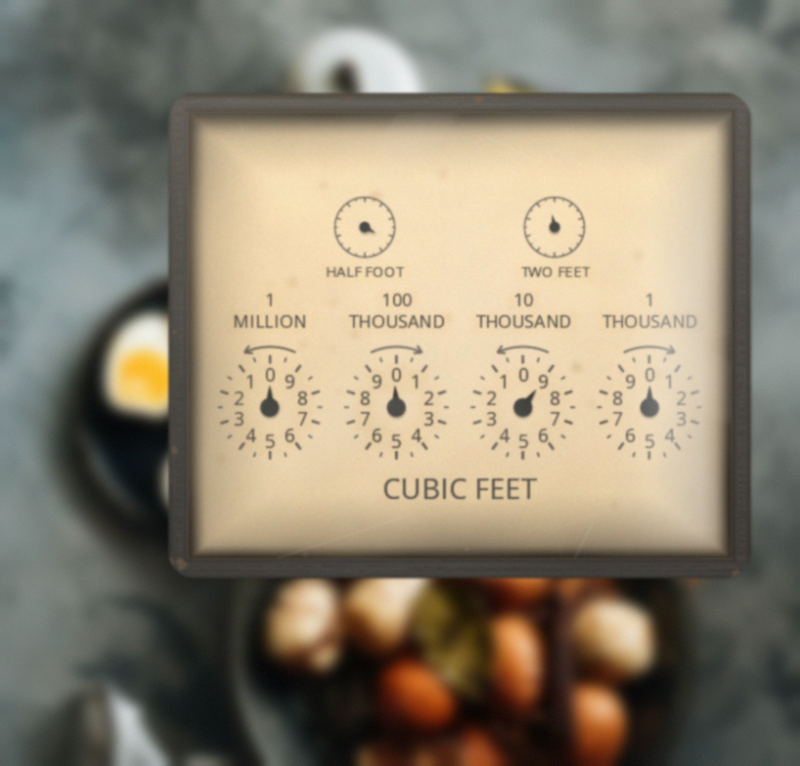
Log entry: ft³ 999000
